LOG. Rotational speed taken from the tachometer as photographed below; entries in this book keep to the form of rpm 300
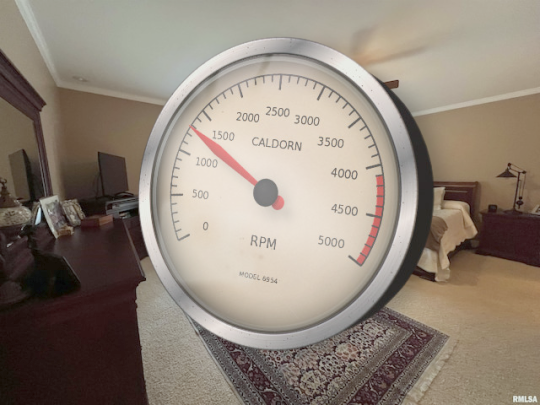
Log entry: rpm 1300
